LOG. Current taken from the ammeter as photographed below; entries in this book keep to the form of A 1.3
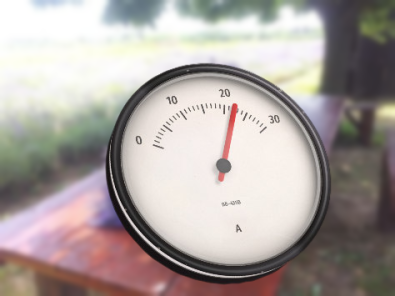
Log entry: A 22
